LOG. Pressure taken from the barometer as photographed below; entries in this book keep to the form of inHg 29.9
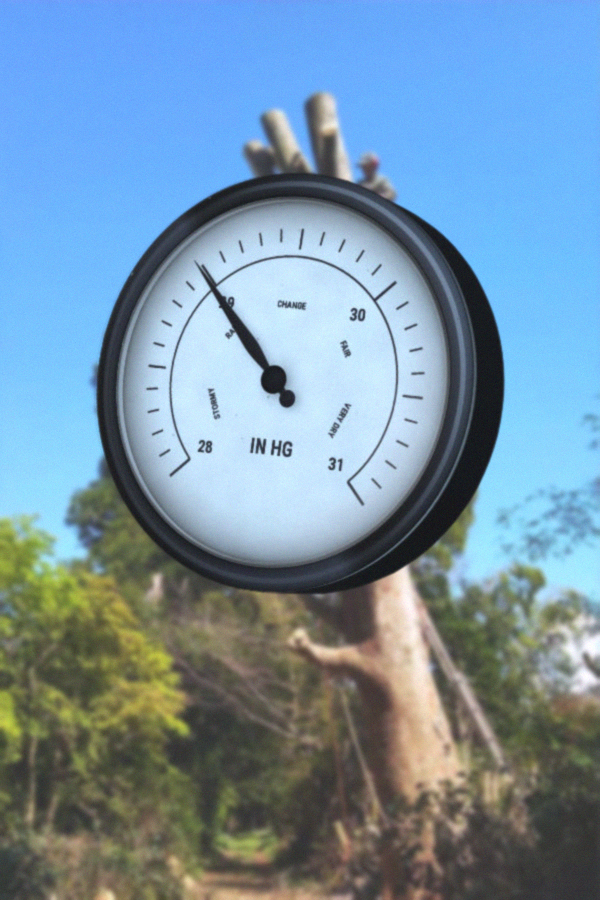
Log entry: inHg 29
